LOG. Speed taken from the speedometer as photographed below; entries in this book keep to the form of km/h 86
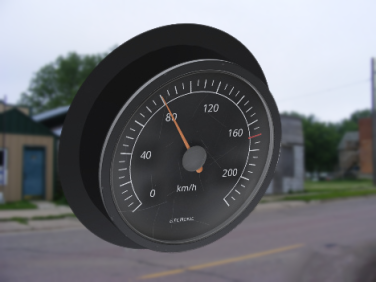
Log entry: km/h 80
